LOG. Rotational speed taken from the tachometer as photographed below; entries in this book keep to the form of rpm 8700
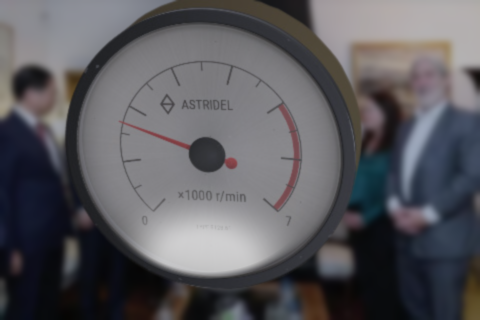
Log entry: rpm 1750
